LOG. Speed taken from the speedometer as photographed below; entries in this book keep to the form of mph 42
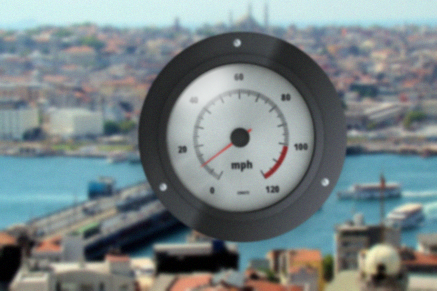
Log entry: mph 10
